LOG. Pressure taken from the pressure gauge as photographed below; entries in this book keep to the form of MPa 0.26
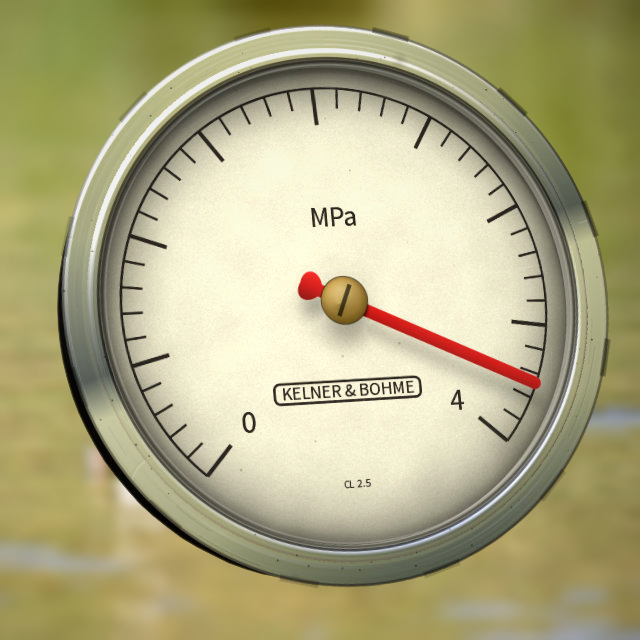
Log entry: MPa 3.75
